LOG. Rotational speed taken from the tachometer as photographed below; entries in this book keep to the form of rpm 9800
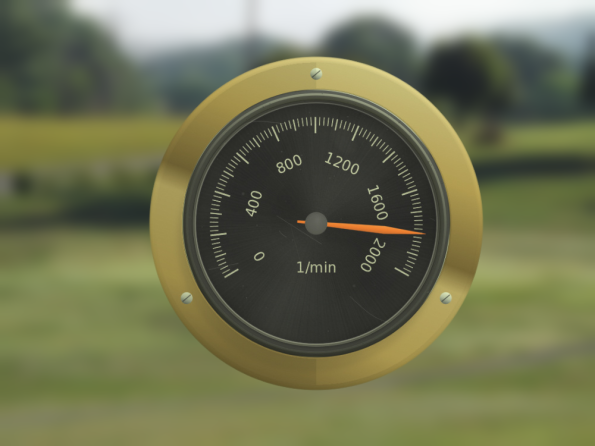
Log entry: rpm 1800
